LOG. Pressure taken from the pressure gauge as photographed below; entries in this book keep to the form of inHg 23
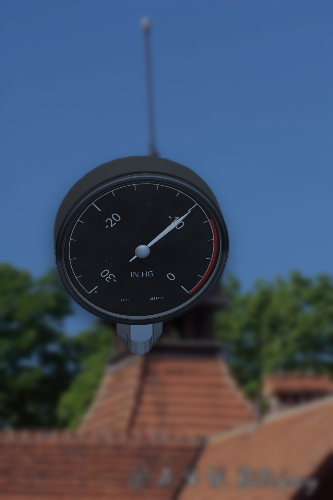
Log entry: inHg -10
